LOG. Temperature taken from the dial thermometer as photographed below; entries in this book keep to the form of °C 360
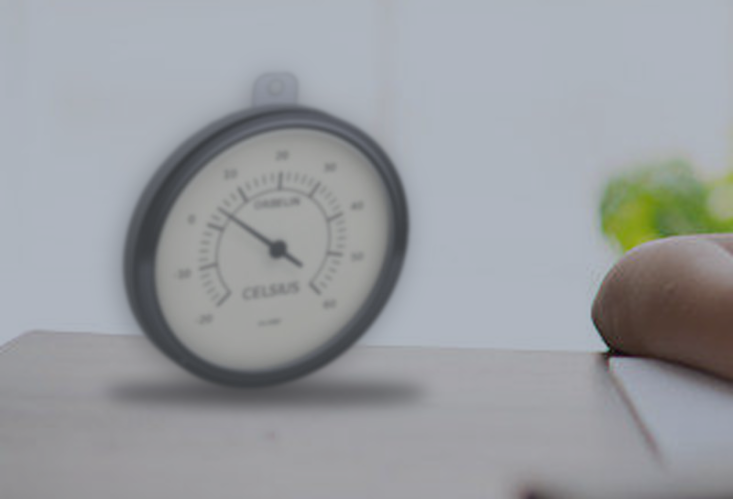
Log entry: °C 4
